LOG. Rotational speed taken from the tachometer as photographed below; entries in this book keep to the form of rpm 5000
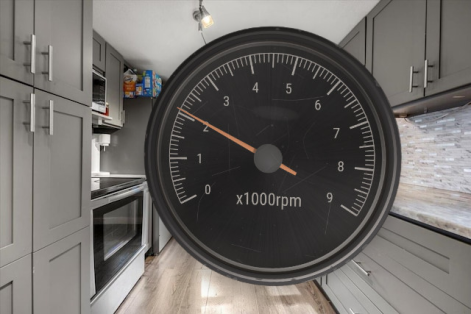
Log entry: rpm 2100
